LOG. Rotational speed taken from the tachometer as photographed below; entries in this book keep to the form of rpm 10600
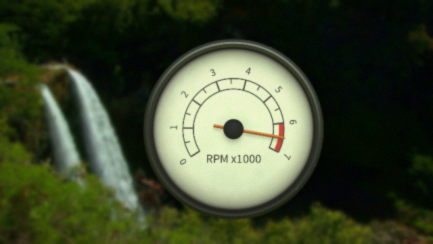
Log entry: rpm 6500
